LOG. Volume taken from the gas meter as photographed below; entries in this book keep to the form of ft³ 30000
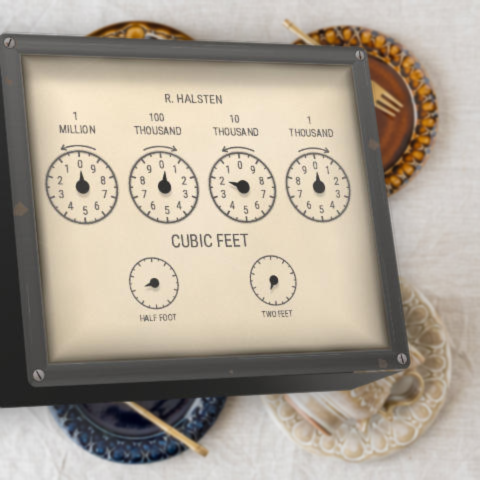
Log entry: ft³ 2000
